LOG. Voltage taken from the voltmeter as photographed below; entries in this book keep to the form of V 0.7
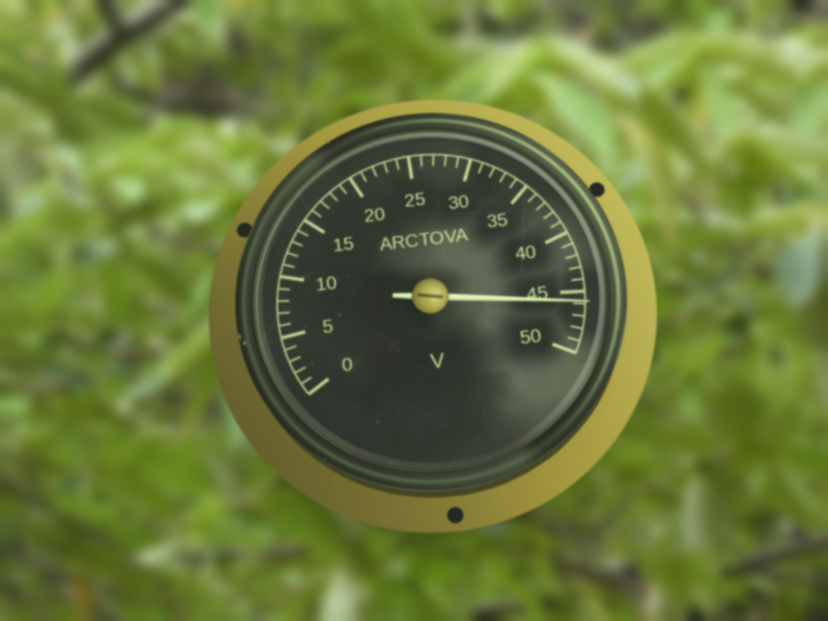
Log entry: V 46
